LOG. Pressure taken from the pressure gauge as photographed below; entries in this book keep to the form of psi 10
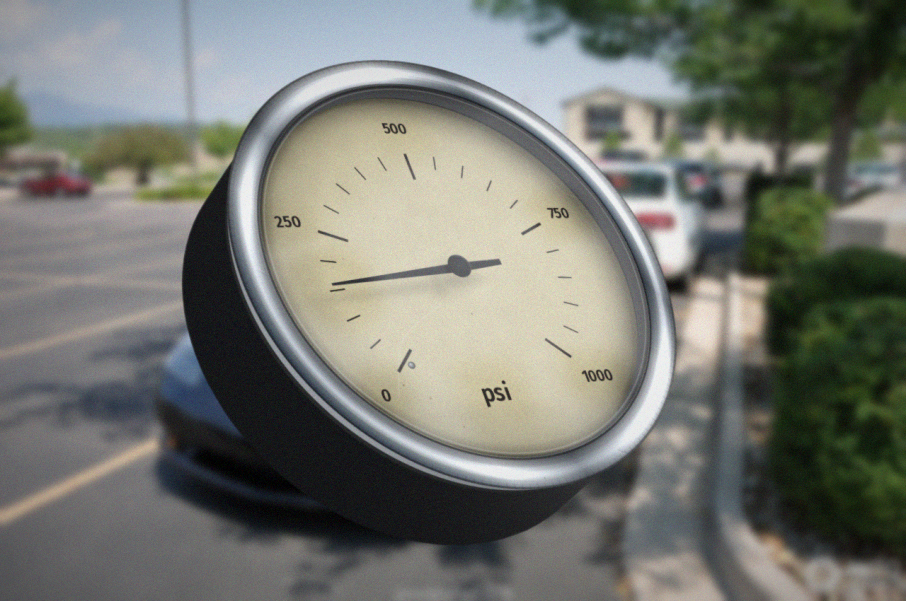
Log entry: psi 150
